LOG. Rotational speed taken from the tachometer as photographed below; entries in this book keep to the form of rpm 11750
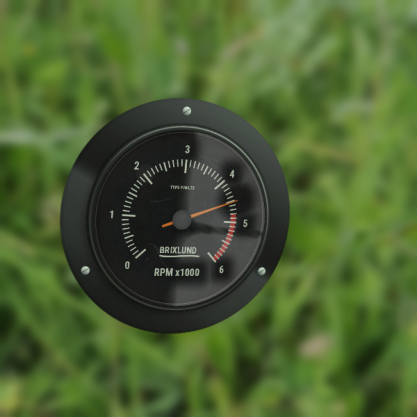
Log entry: rpm 4500
